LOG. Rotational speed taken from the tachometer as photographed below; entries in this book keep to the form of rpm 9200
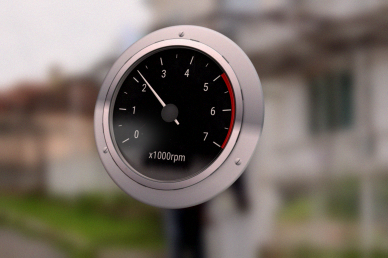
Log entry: rpm 2250
